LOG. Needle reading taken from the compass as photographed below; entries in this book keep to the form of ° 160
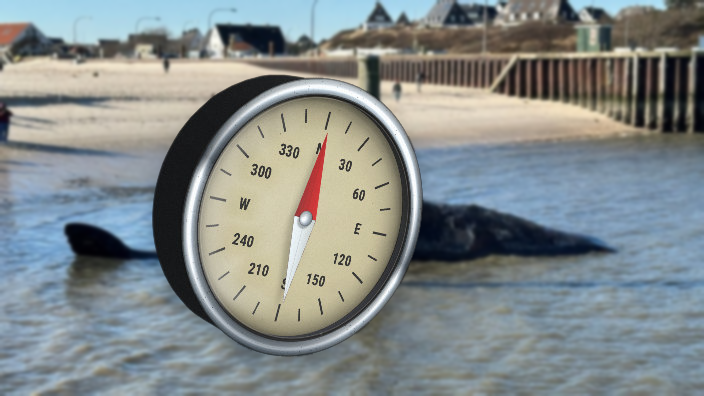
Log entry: ° 0
